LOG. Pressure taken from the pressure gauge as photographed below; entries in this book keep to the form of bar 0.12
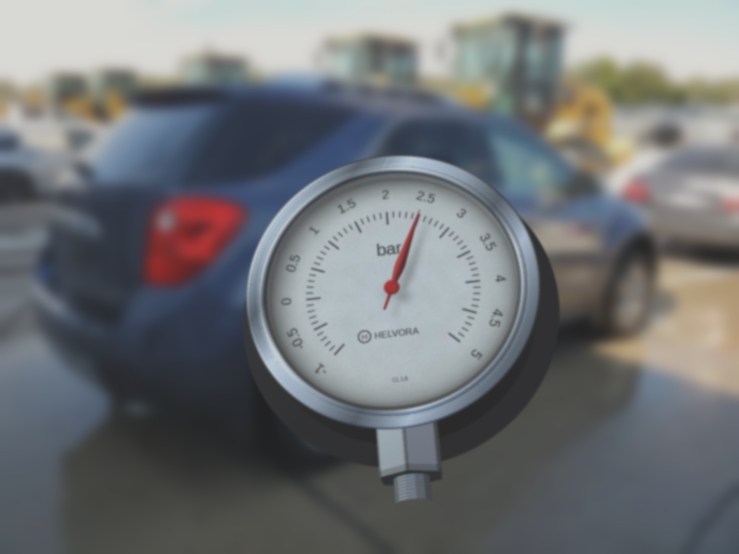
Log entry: bar 2.5
